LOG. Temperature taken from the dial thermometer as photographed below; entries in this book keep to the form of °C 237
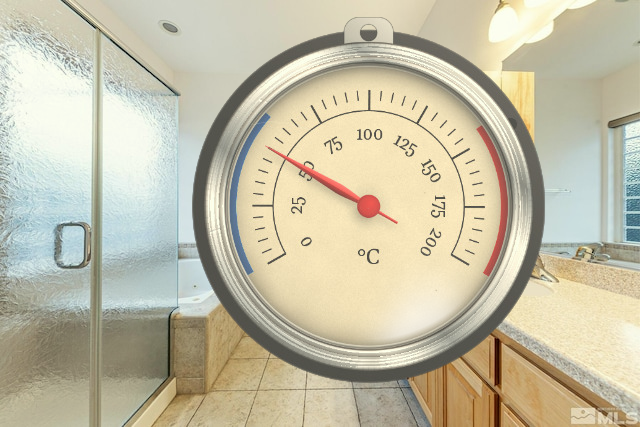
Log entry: °C 50
